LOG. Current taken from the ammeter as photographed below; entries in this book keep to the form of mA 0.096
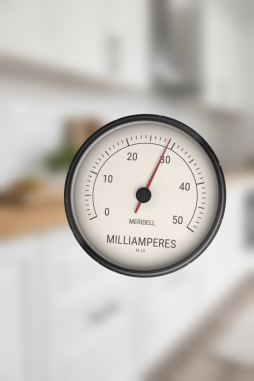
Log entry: mA 29
